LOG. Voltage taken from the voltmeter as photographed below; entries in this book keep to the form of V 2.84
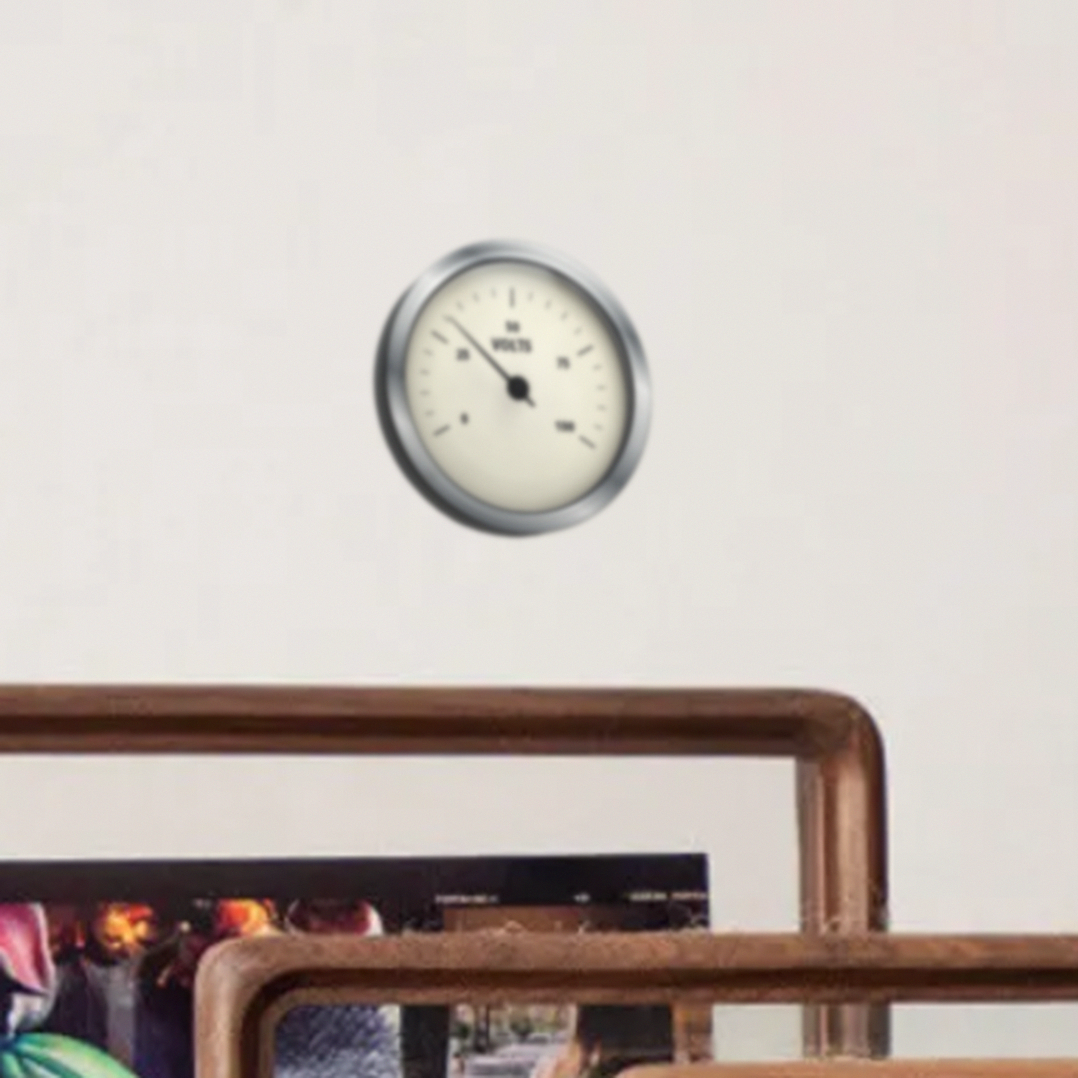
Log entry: V 30
